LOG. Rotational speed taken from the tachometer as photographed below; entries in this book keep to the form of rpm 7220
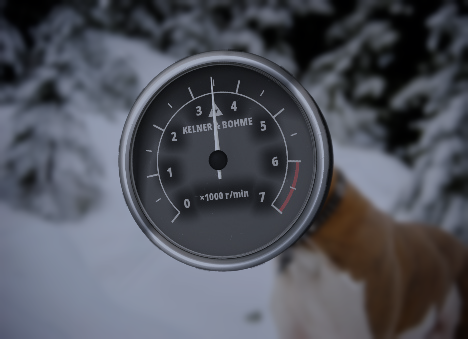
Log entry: rpm 3500
